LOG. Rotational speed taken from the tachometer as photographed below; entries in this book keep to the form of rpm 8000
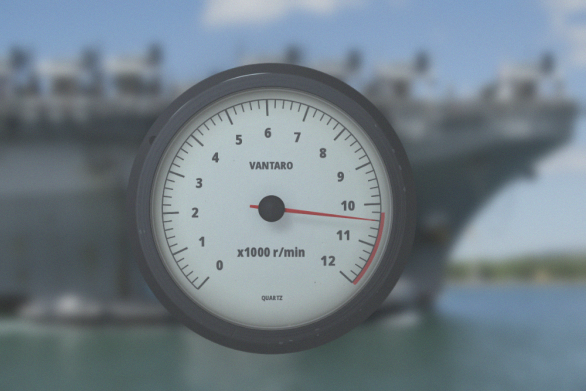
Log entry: rpm 10400
